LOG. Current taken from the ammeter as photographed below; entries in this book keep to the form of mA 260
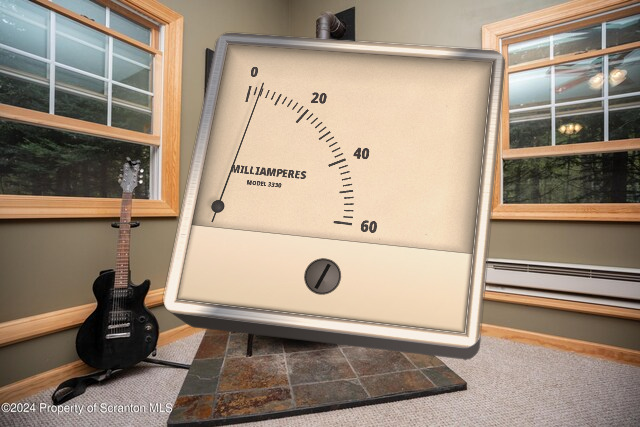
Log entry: mA 4
